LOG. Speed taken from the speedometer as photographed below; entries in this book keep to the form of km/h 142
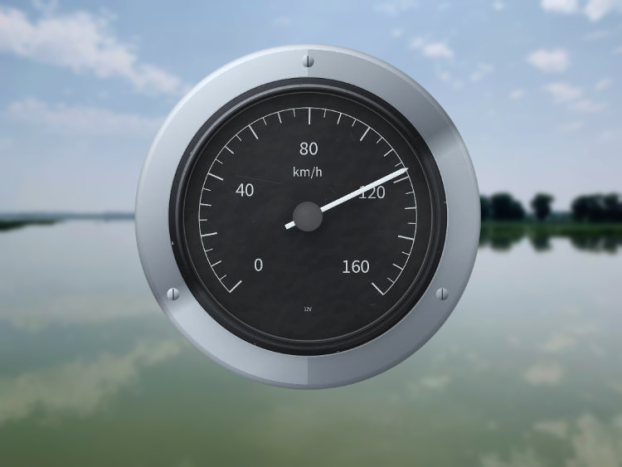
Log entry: km/h 117.5
